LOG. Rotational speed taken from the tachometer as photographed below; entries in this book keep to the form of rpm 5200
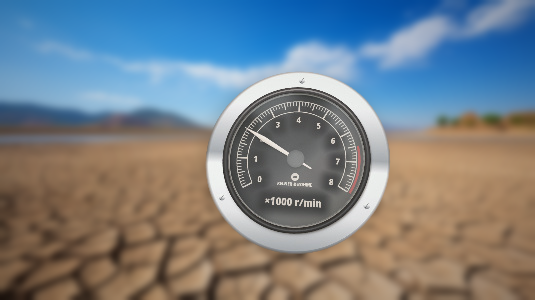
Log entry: rpm 2000
